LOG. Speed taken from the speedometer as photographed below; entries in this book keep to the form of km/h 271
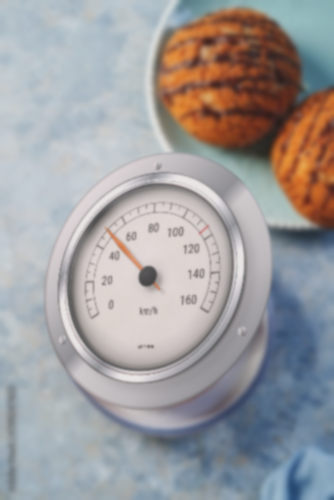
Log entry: km/h 50
